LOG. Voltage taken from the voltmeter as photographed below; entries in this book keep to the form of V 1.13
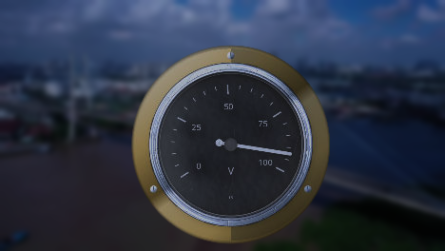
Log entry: V 92.5
